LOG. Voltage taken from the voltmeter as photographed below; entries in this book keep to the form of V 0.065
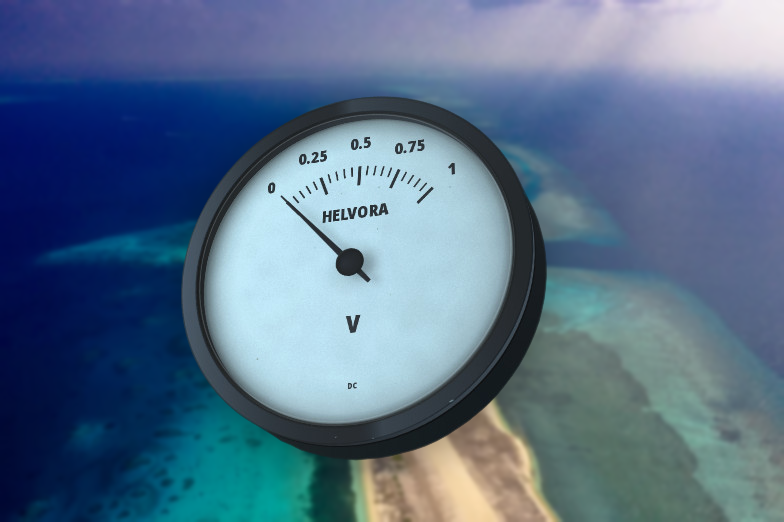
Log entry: V 0
